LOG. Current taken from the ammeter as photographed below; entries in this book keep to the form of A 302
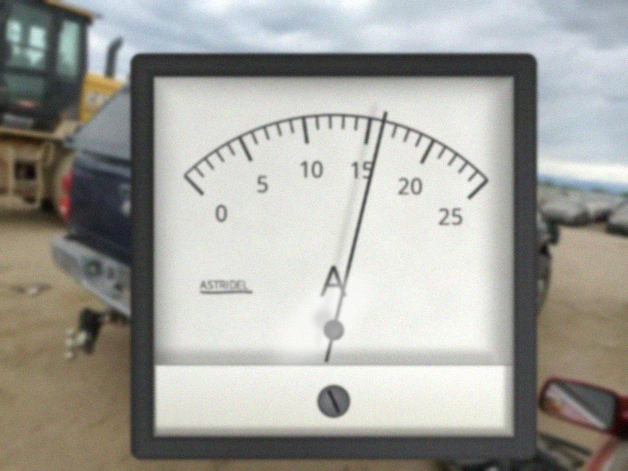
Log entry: A 16
